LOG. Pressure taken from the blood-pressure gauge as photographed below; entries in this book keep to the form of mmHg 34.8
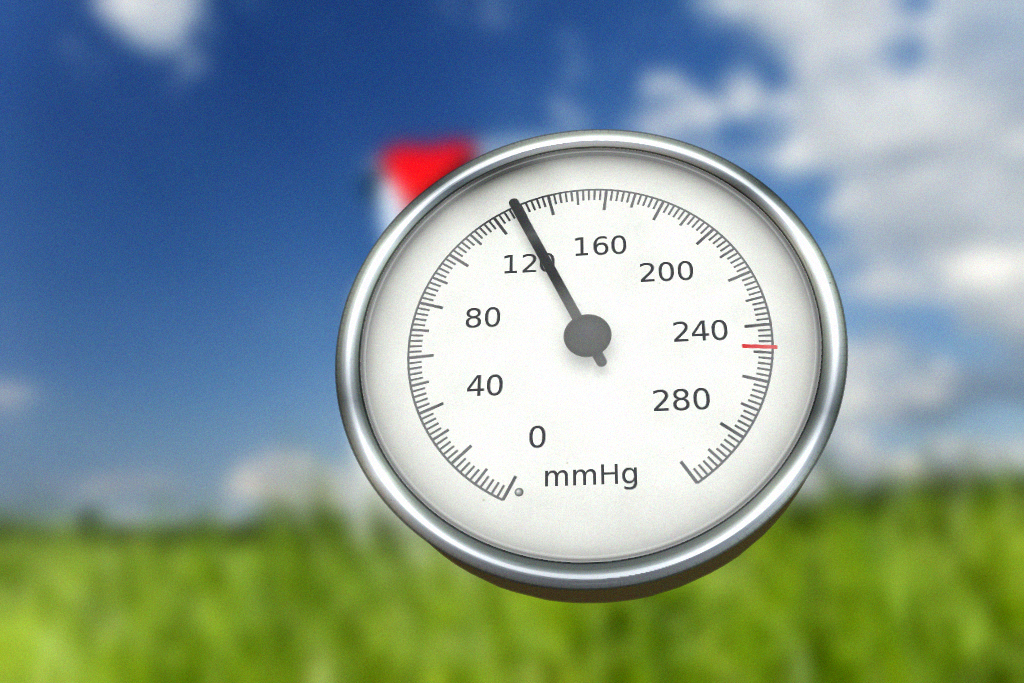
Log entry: mmHg 128
